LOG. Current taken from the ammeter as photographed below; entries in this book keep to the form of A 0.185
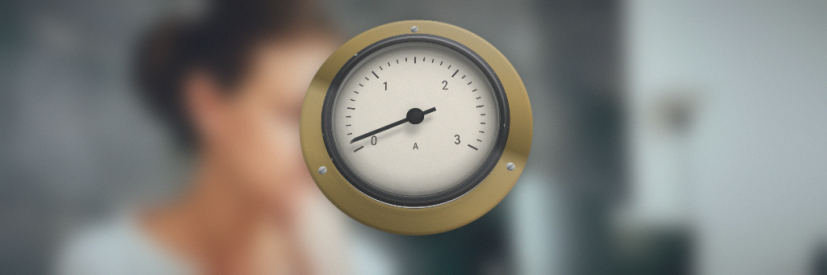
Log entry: A 0.1
